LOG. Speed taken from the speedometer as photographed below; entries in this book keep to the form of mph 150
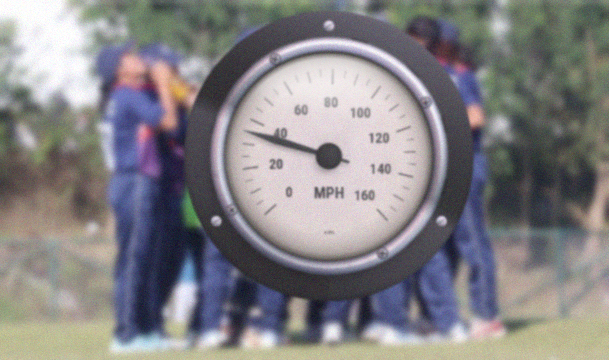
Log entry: mph 35
